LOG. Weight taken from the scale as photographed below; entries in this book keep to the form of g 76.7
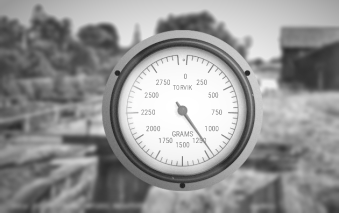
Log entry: g 1200
